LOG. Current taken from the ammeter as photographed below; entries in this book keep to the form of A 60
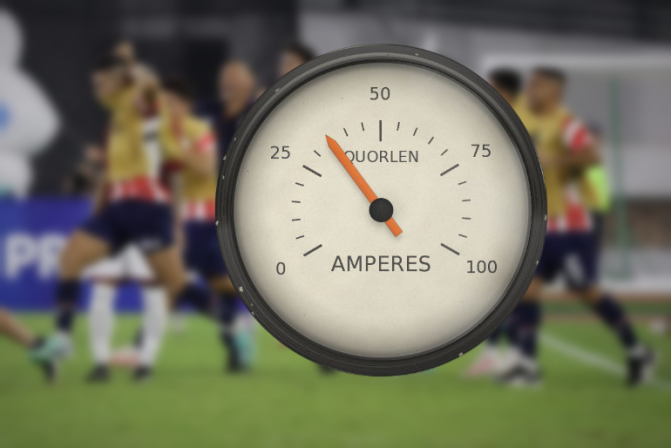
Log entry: A 35
